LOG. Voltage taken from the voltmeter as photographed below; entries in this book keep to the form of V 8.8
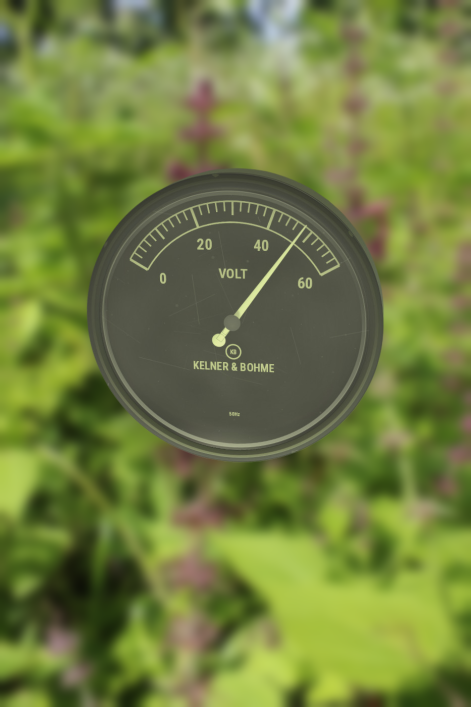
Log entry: V 48
